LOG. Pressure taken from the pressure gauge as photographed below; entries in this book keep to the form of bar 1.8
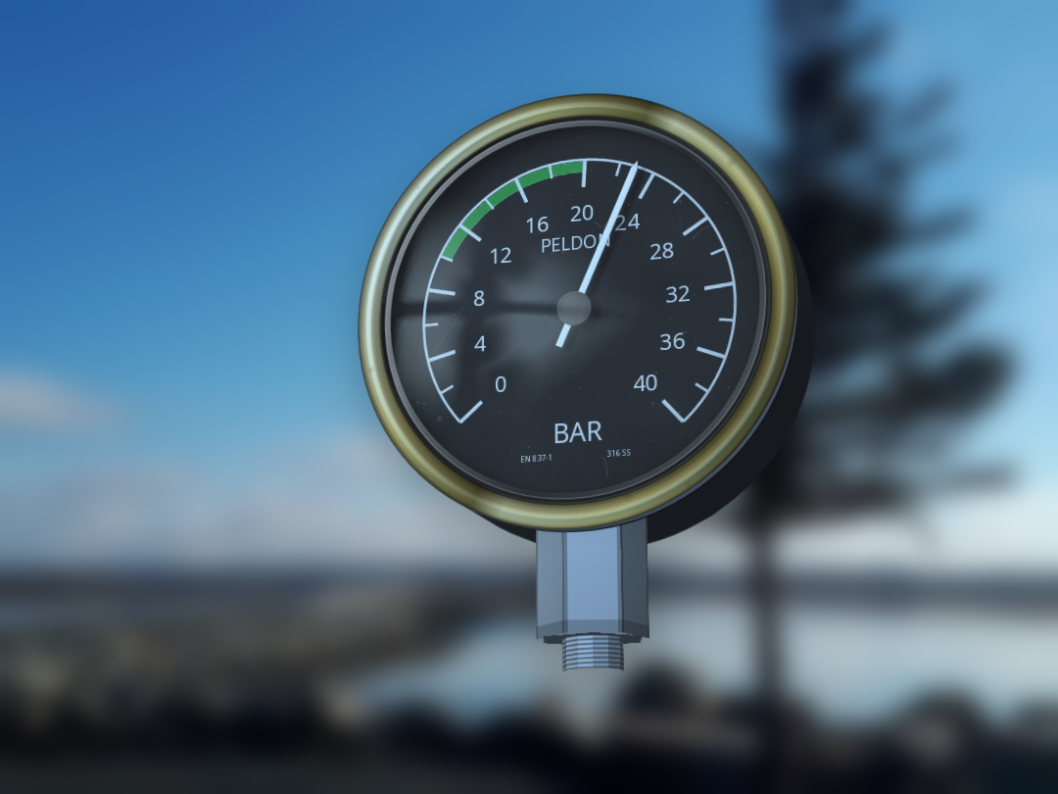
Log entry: bar 23
